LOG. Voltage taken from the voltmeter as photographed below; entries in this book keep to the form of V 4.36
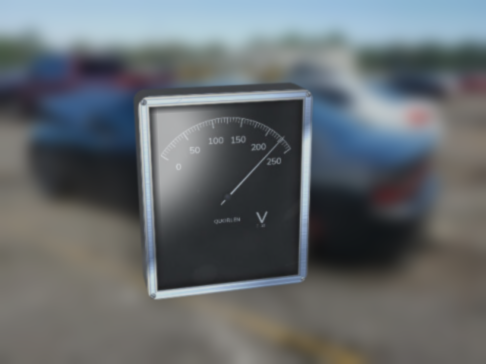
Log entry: V 225
